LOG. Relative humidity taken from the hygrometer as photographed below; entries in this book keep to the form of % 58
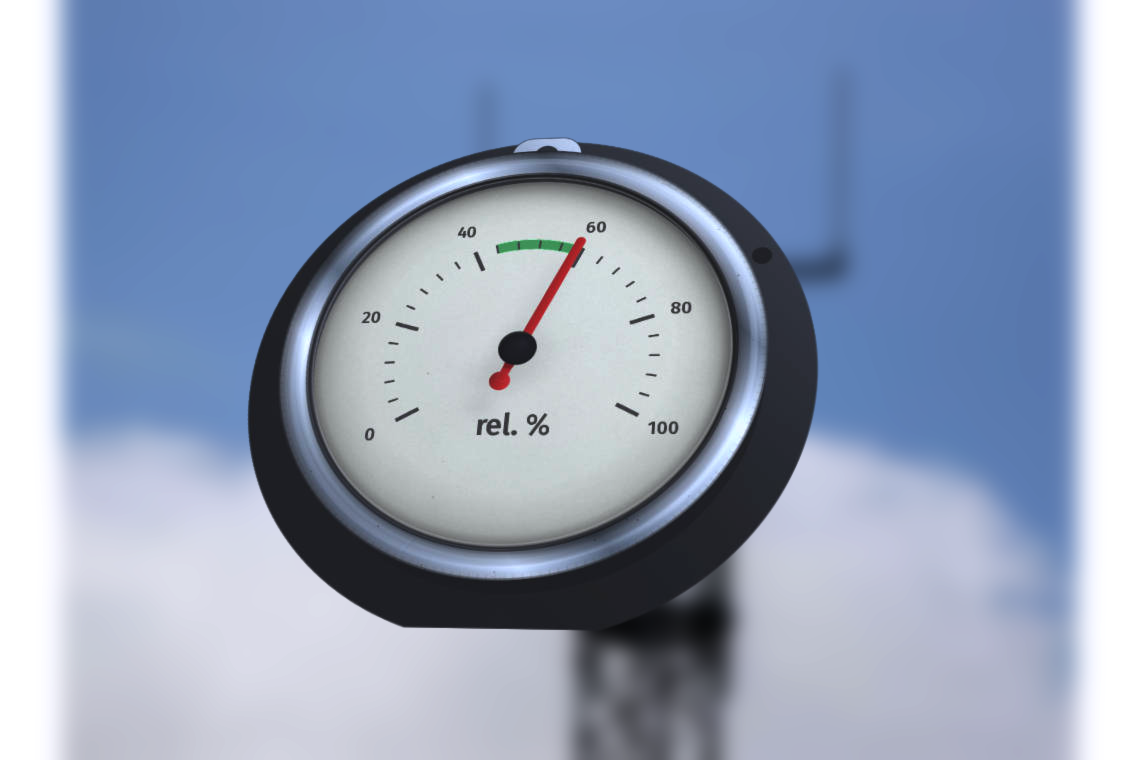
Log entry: % 60
